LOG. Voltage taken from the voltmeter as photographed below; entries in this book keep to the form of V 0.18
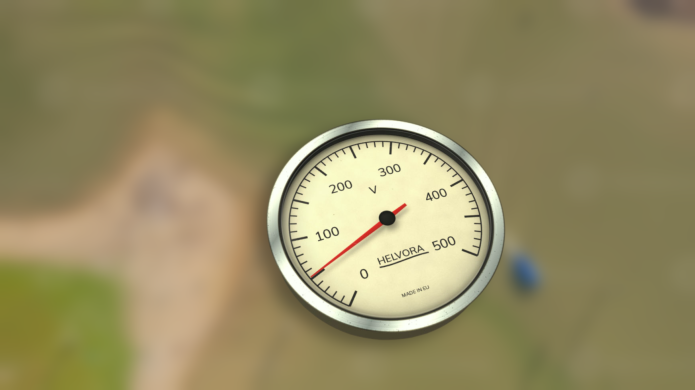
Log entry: V 50
